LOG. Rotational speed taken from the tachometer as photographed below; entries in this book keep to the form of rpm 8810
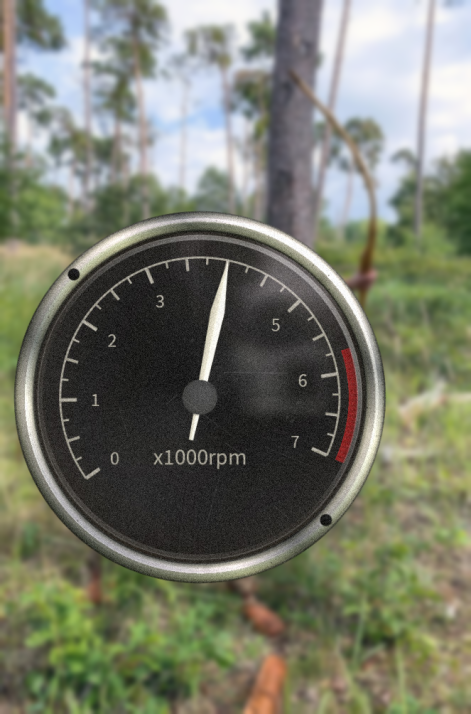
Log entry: rpm 4000
